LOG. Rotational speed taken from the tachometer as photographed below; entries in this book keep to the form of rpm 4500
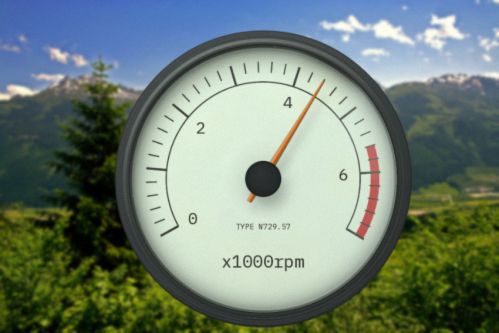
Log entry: rpm 4400
